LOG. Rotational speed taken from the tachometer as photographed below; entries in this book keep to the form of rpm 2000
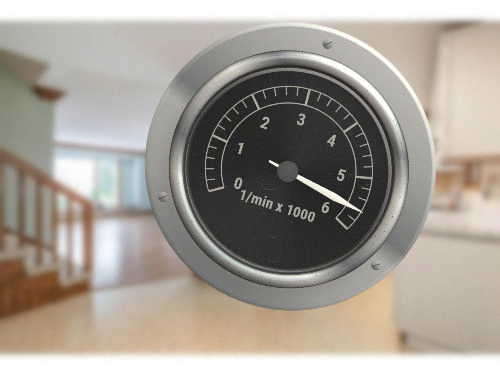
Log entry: rpm 5600
